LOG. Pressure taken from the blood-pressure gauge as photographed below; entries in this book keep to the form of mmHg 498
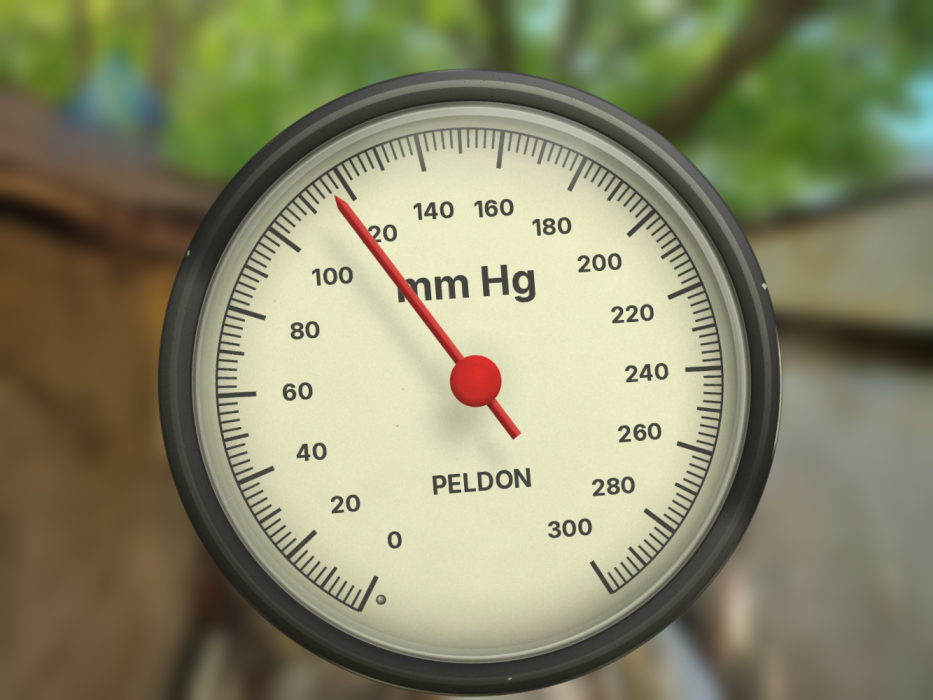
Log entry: mmHg 116
